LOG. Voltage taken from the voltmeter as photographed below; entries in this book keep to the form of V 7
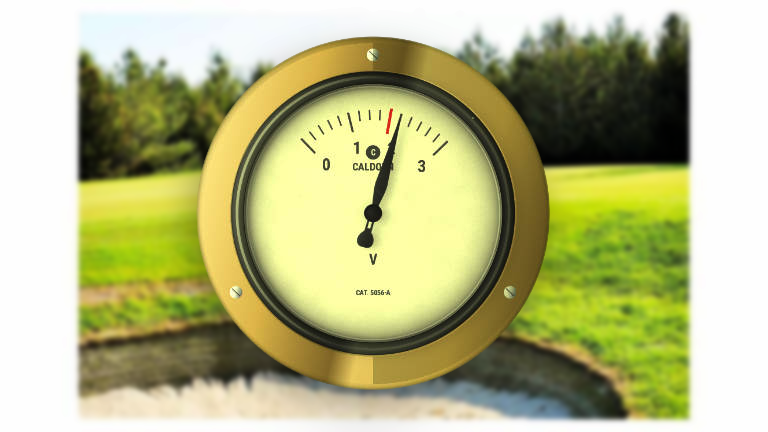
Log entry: V 2
